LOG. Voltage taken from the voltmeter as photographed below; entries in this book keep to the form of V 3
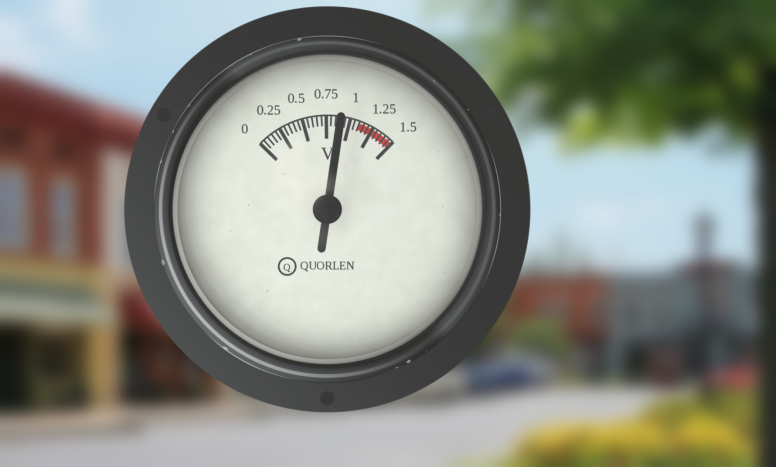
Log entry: V 0.9
